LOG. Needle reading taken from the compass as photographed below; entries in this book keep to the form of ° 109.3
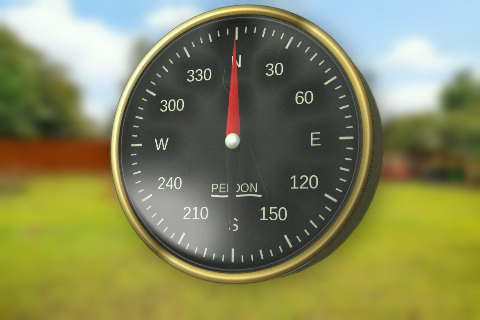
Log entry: ° 0
